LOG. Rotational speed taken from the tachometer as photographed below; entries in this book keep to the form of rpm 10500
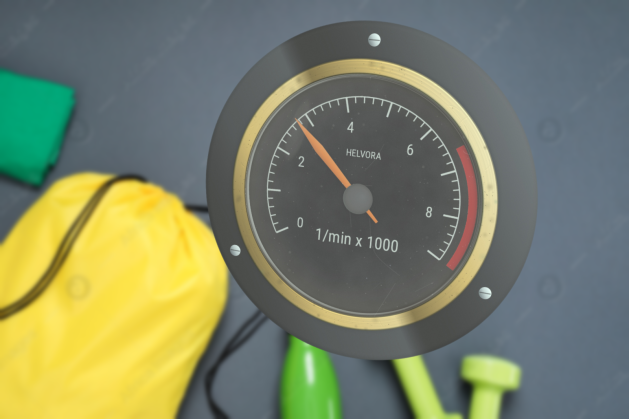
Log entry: rpm 2800
